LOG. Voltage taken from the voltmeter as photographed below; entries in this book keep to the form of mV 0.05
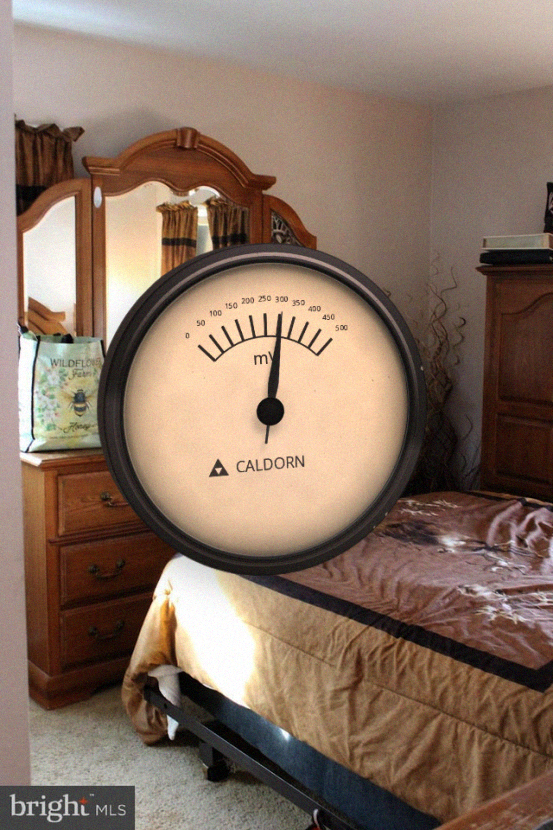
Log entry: mV 300
